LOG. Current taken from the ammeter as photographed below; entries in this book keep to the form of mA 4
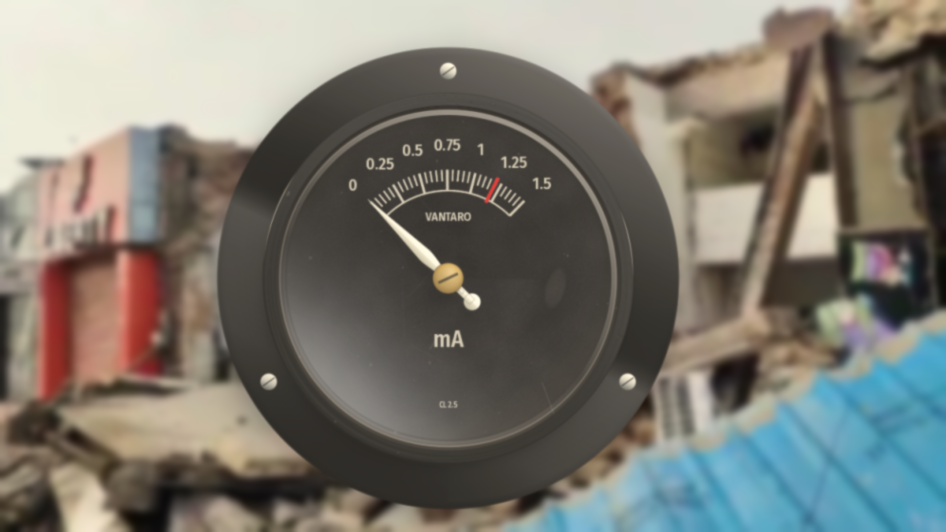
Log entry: mA 0
